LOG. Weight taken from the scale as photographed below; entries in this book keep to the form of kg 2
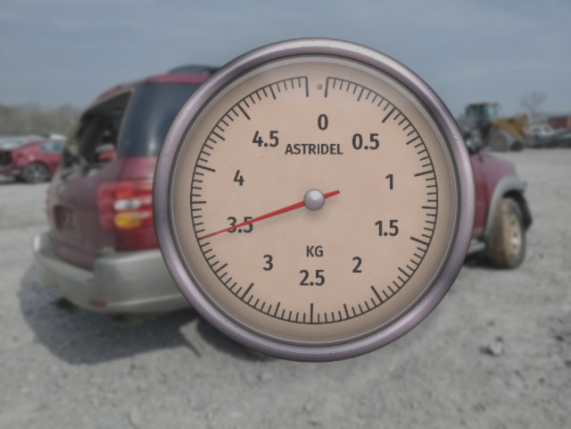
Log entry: kg 3.5
